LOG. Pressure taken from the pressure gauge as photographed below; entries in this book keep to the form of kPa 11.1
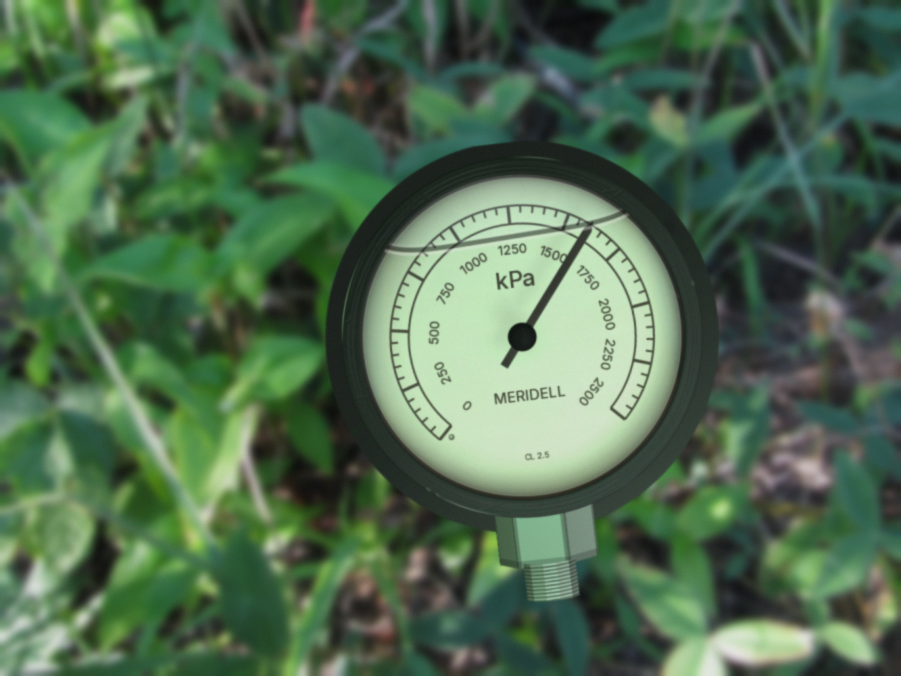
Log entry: kPa 1600
